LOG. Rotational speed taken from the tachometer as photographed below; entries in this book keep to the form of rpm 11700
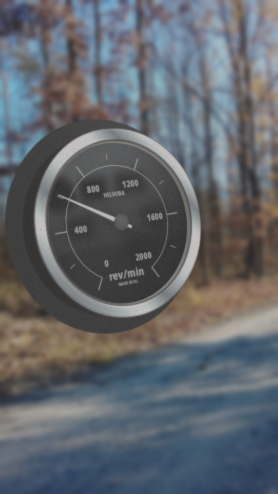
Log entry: rpm 600
